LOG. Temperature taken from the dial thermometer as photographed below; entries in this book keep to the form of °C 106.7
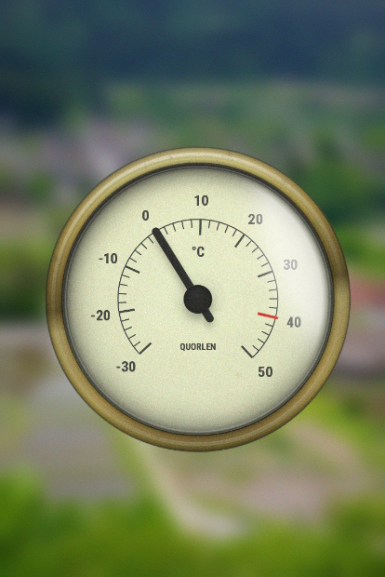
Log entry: °C 0
